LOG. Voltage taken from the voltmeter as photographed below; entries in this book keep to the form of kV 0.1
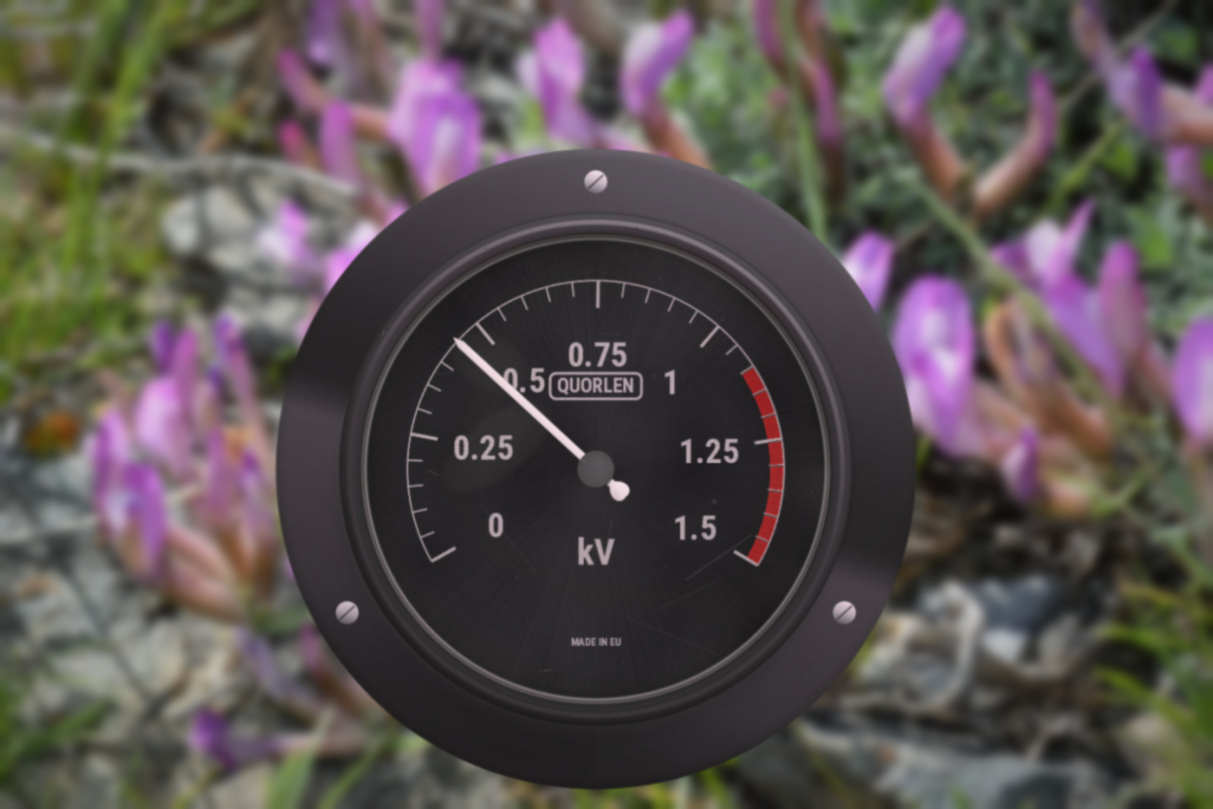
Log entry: kV 0.45
